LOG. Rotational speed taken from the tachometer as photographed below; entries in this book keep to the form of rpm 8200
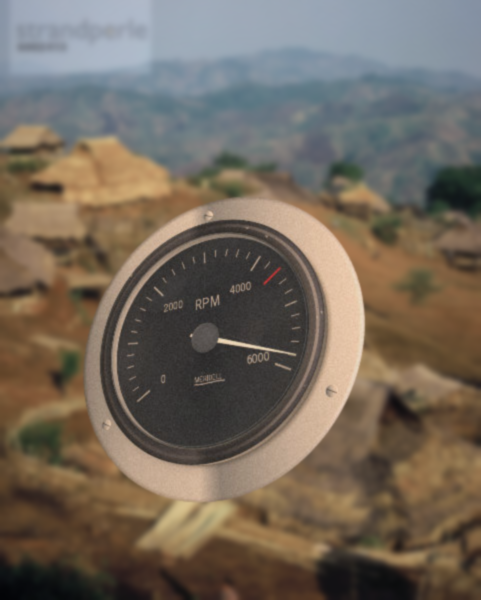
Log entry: rpm 5800
